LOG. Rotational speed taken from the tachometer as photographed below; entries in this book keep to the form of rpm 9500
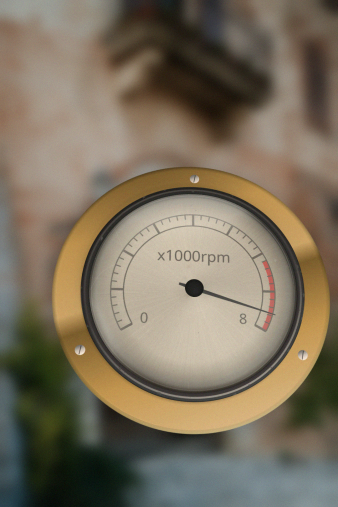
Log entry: rpm 7600
